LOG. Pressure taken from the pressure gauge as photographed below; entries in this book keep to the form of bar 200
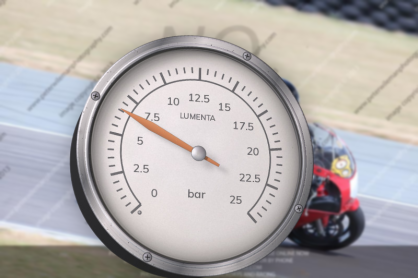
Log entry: bar 6.5
